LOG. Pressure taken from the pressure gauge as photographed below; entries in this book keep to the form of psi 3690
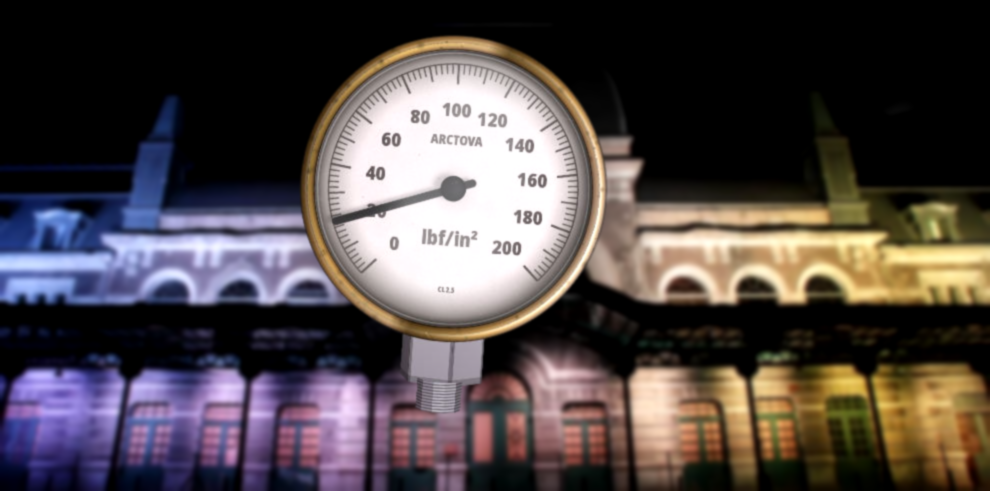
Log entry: psi 20
